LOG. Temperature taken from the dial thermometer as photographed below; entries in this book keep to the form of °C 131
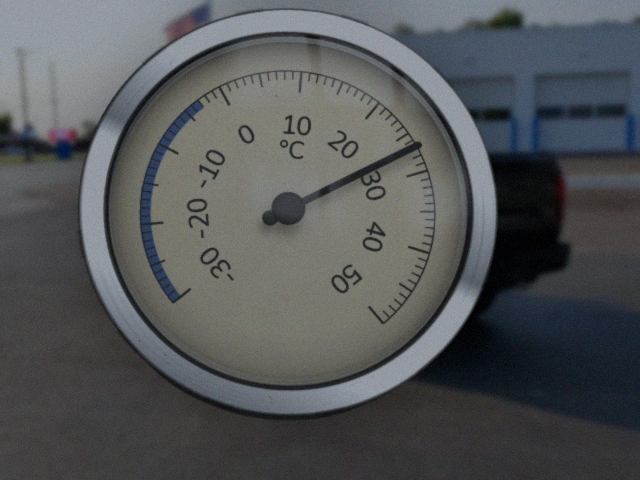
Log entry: °C 27
